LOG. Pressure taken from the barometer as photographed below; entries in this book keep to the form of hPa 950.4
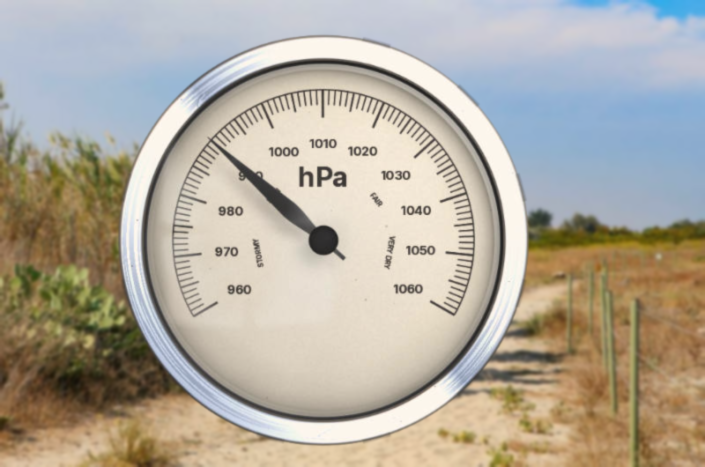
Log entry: hPa 990
